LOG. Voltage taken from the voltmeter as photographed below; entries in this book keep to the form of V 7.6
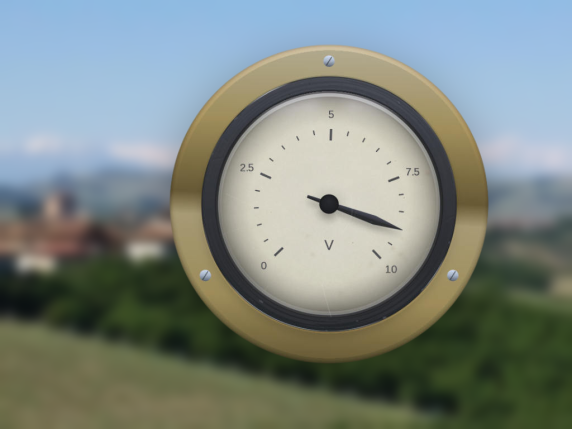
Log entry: V 9
